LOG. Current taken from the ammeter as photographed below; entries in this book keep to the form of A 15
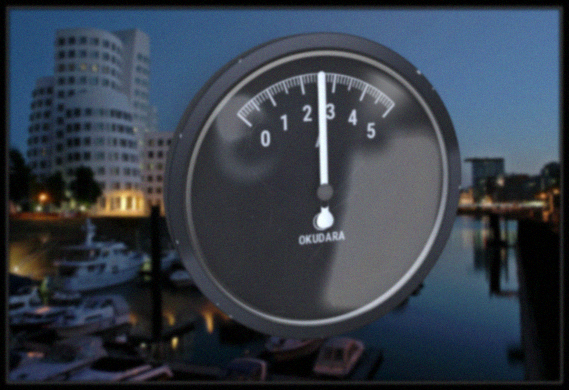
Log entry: A 2.5
